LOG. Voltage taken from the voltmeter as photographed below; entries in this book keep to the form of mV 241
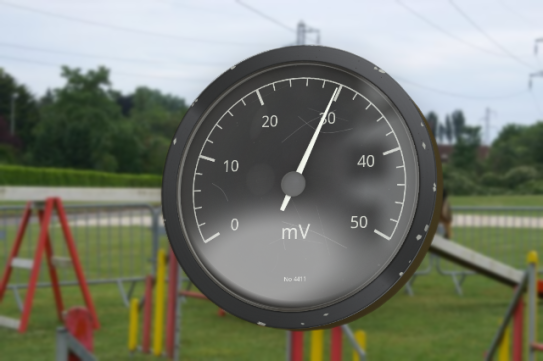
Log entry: mV 30
